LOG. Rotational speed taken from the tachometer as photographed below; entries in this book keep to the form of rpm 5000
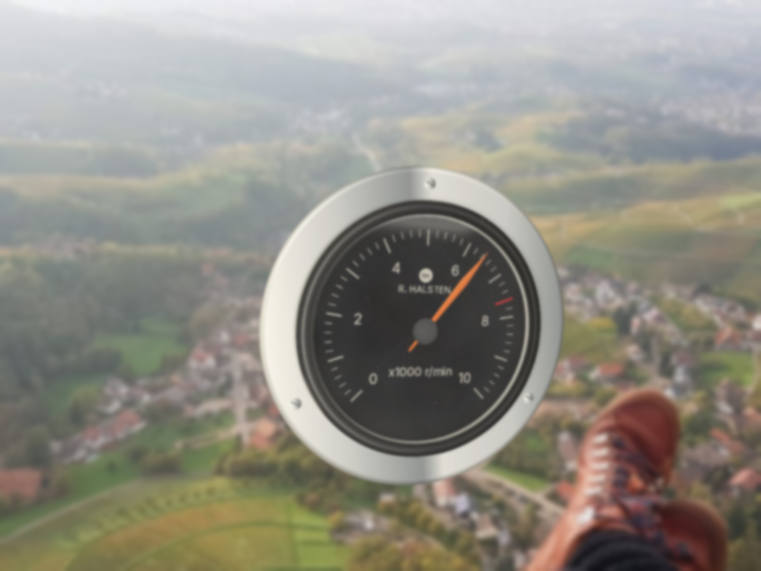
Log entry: rpm 6400
